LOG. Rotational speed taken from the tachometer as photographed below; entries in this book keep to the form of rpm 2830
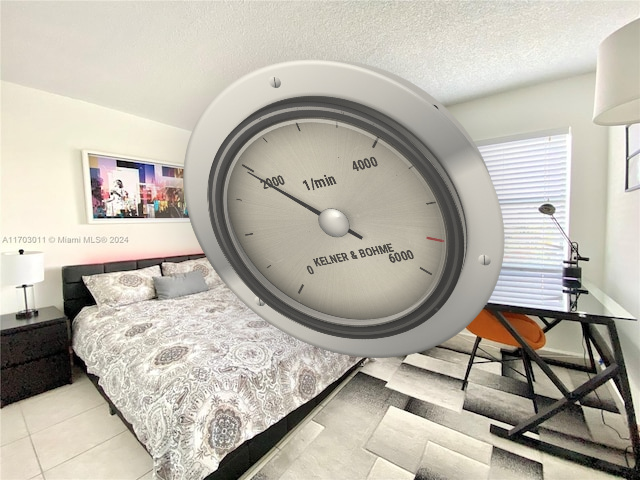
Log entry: rpm 2000
